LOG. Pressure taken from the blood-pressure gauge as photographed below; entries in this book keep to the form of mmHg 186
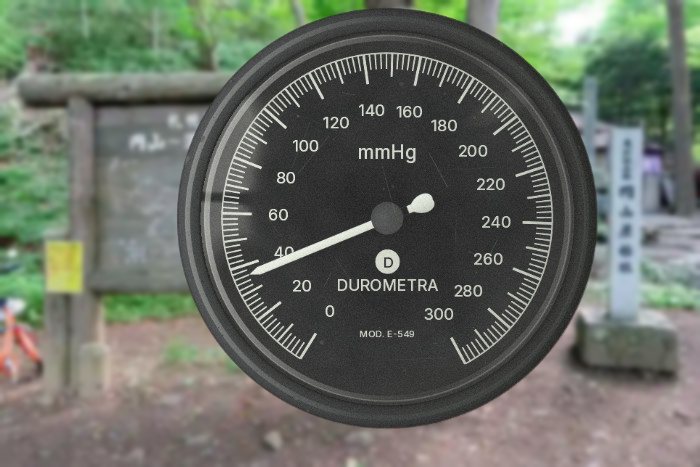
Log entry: mmHg 36
